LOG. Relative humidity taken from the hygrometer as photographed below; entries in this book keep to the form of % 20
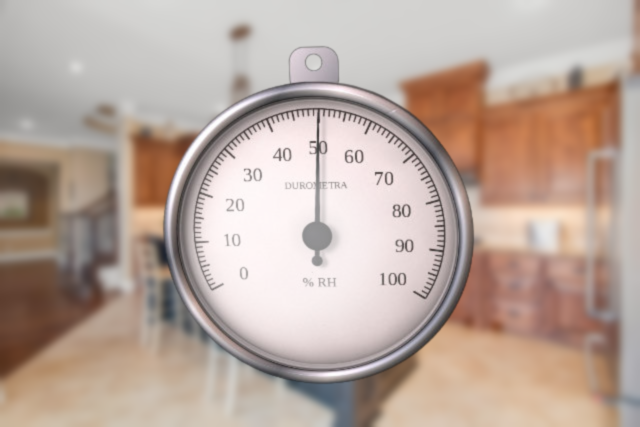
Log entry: % 50
